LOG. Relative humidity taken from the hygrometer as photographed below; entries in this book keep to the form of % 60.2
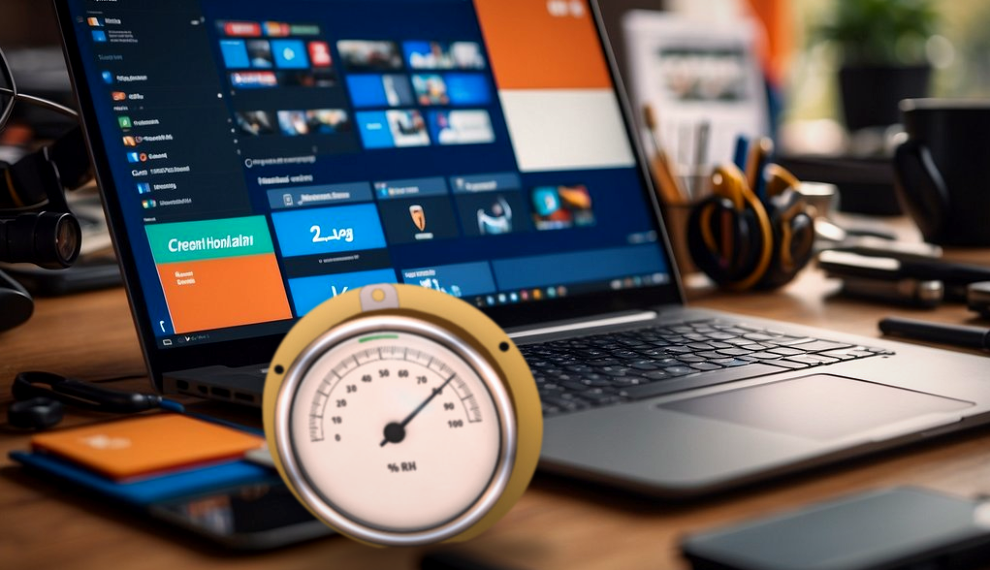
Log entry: % 80
